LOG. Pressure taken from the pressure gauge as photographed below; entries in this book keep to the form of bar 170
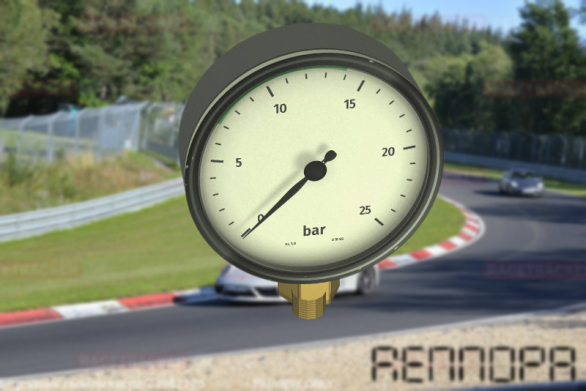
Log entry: bar 0
